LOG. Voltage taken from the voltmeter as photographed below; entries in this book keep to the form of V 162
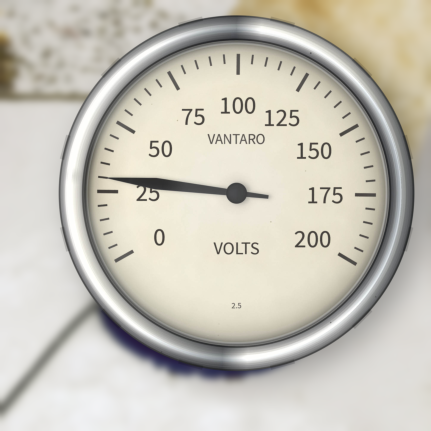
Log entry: V 30
